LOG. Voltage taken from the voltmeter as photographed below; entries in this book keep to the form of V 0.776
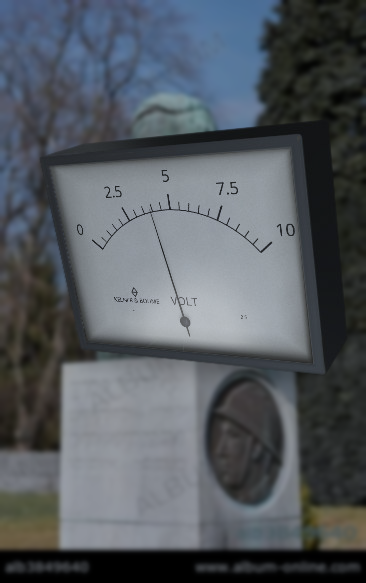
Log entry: V 4
